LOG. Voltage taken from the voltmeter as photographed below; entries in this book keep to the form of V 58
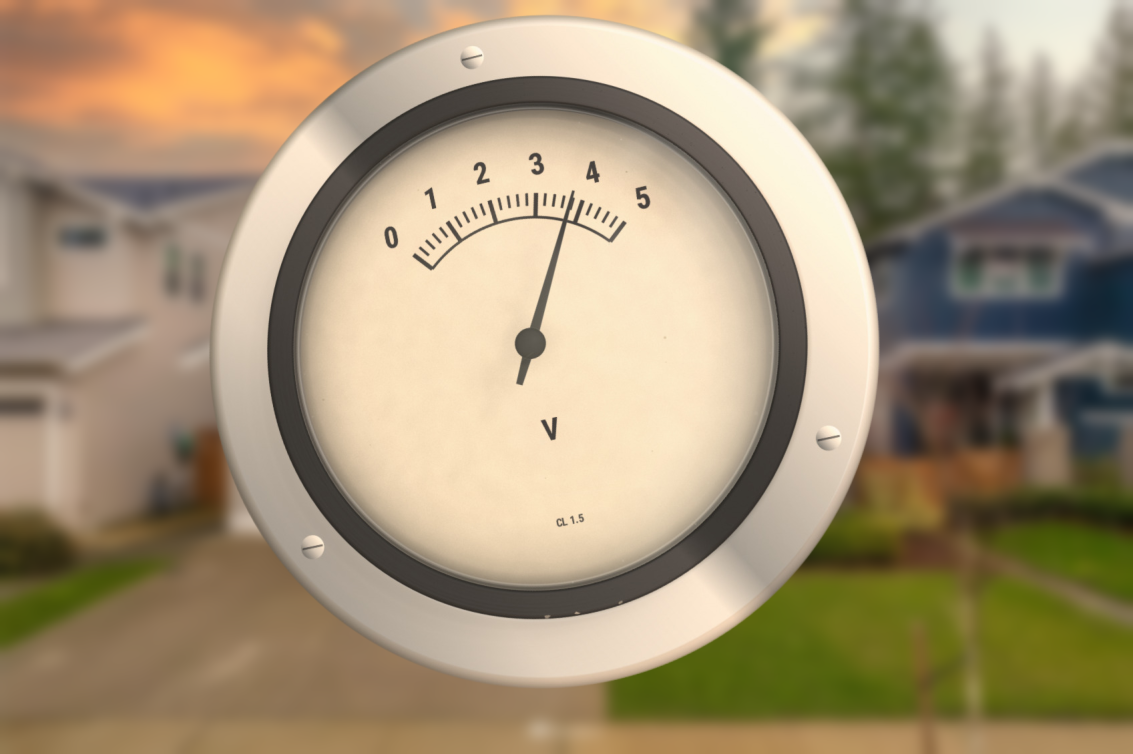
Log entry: V 3.8
